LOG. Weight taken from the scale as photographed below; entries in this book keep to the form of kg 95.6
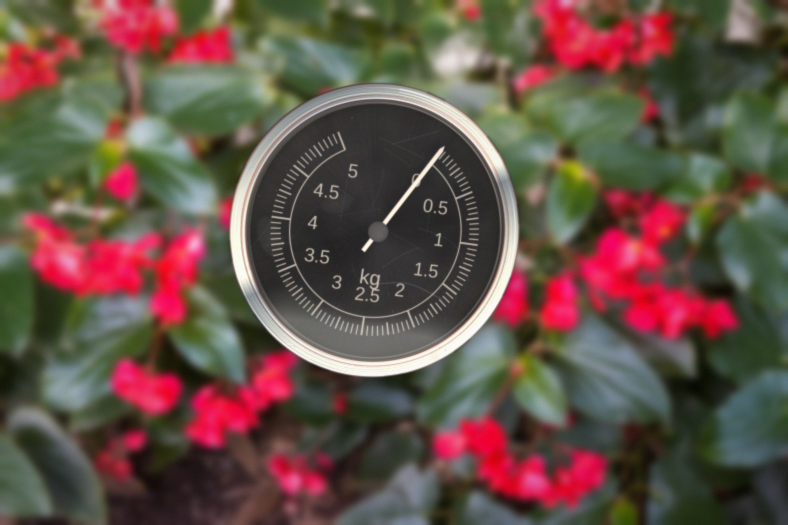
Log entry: kg 0
